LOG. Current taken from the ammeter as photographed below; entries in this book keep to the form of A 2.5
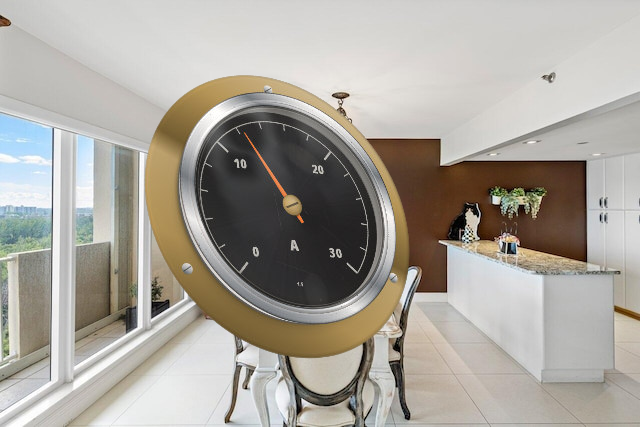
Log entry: A 12
